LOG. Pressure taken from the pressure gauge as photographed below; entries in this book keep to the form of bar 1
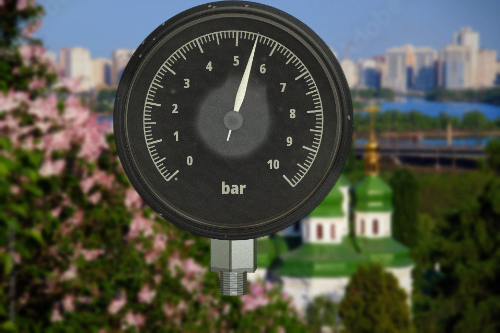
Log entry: bar 5.5
